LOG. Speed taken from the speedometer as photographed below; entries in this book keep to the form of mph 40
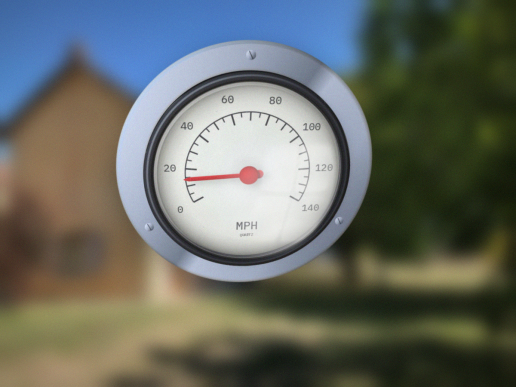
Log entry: mph 15
